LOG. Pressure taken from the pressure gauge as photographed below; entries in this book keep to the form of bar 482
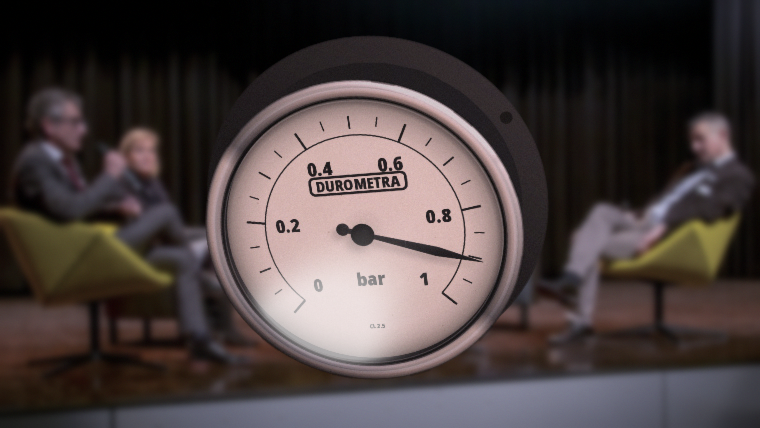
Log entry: bar 0.9
